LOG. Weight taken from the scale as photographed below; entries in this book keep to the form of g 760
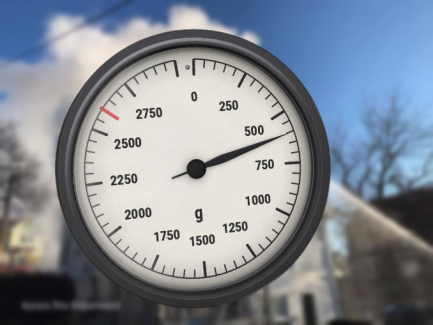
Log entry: g 600
